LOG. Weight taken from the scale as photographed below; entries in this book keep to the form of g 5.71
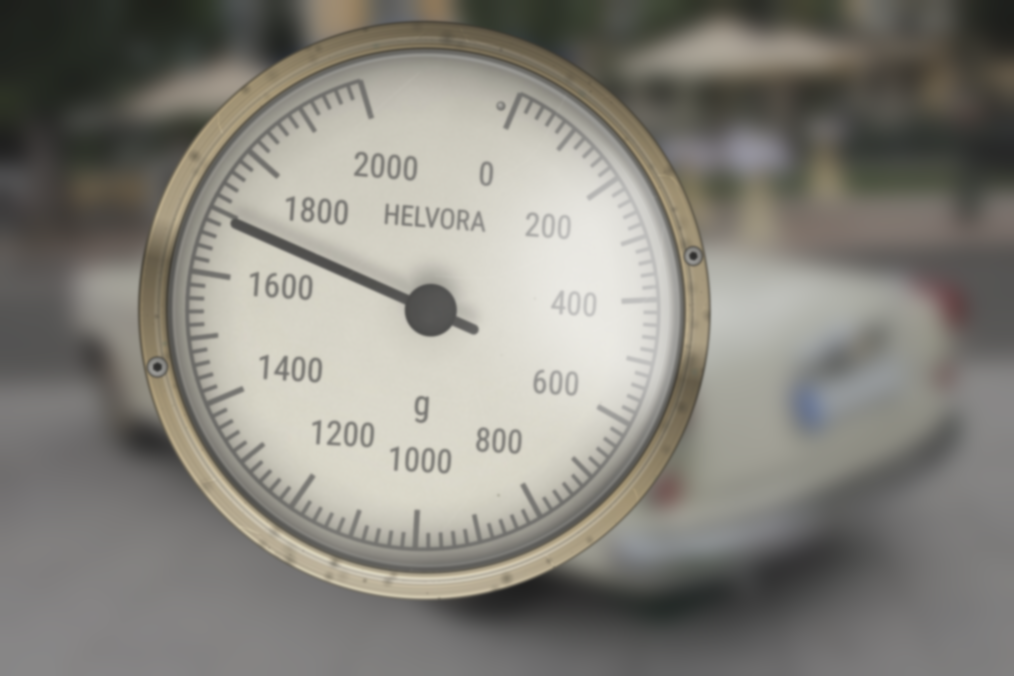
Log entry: g 1690
